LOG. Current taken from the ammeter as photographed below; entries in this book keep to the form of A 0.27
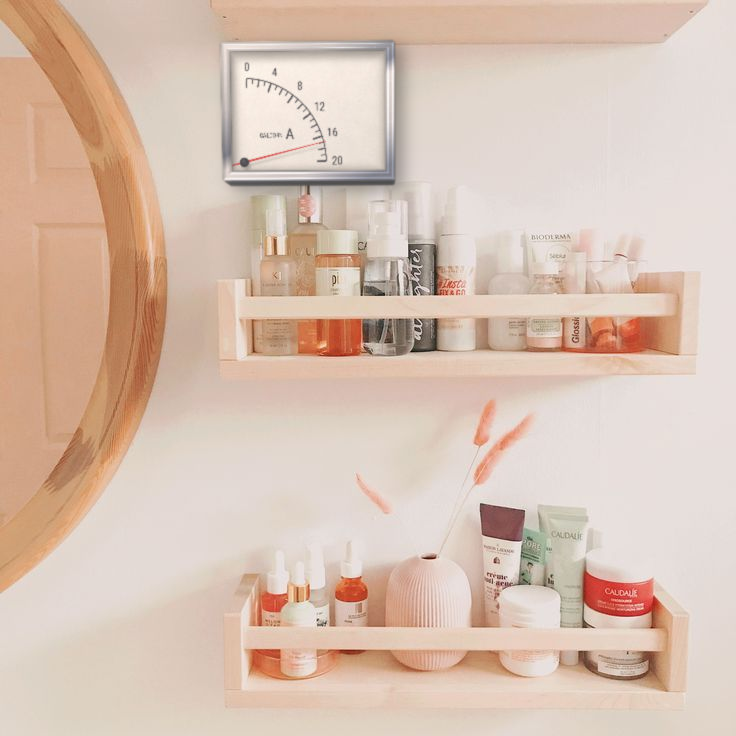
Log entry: A 17
